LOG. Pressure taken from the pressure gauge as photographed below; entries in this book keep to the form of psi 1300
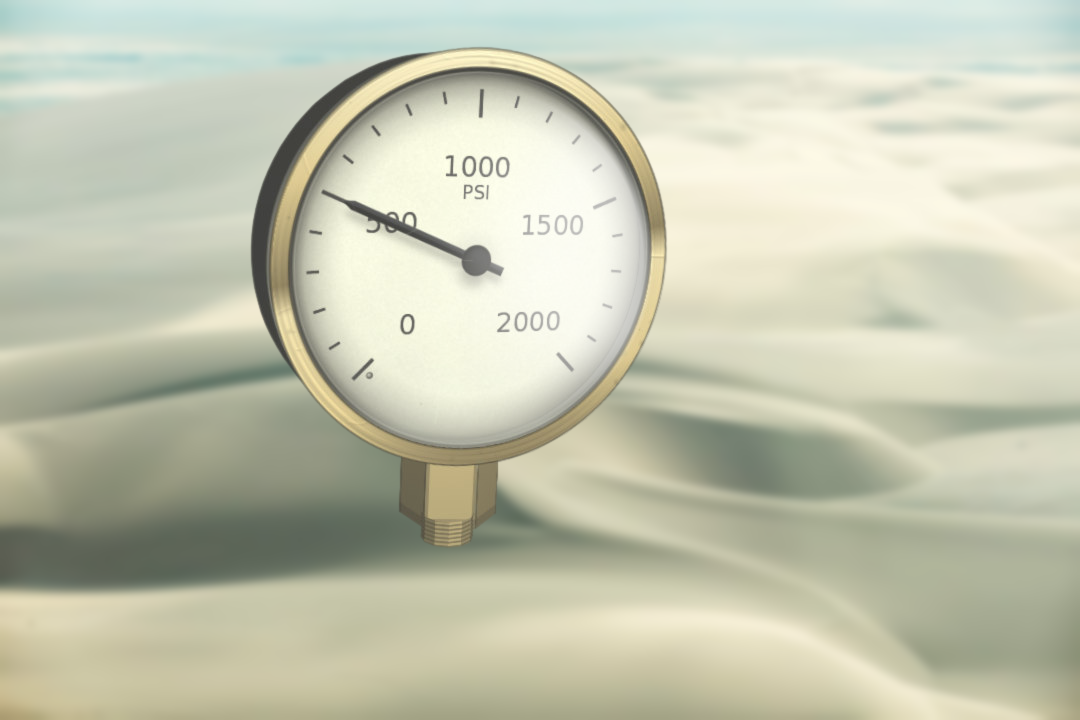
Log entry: psi 500
